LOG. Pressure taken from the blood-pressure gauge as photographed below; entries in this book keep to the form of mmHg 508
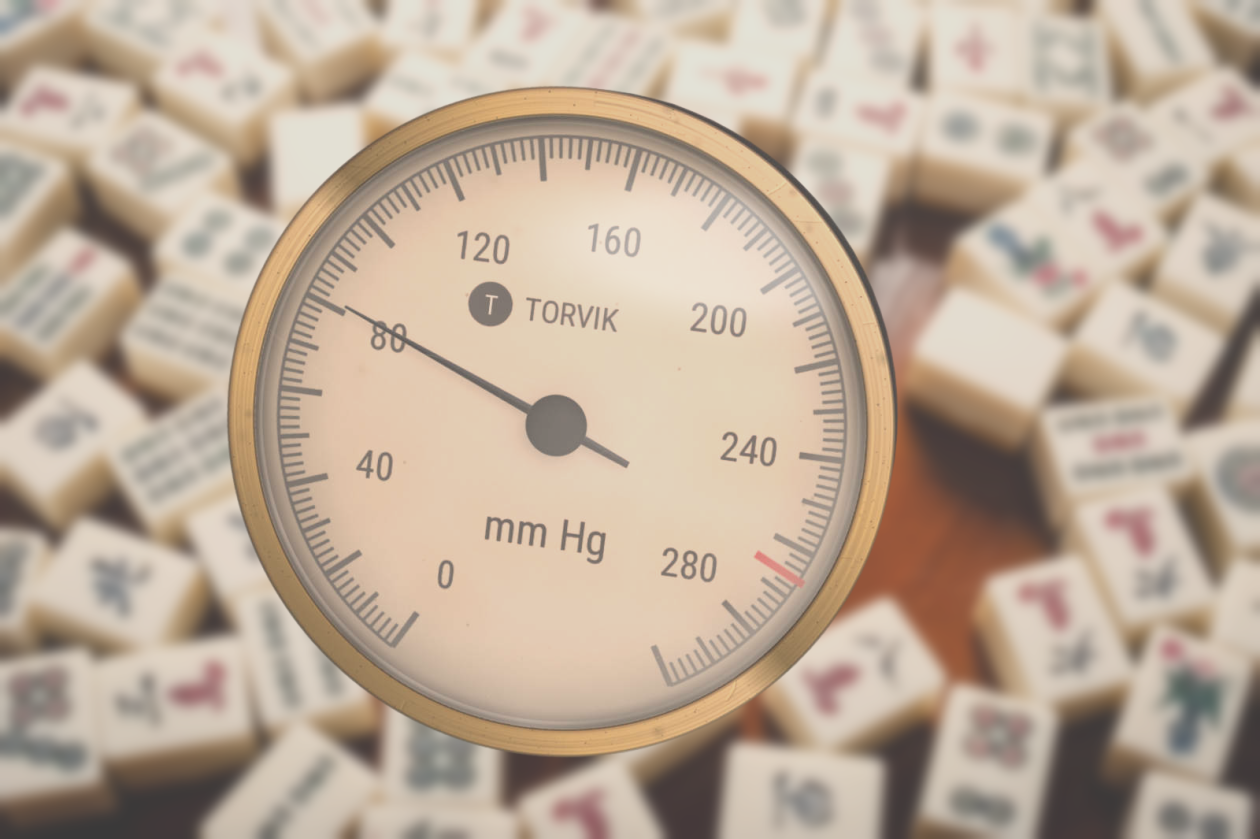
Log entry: mmHg 82
